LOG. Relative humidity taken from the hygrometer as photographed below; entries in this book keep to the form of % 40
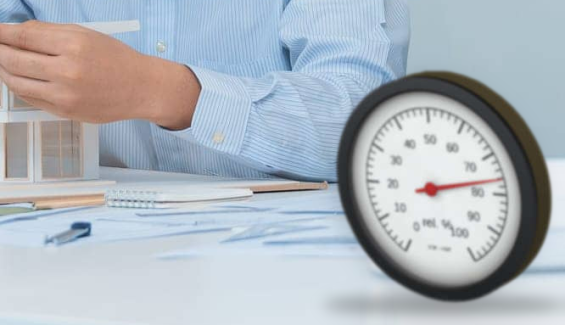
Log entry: % 76
